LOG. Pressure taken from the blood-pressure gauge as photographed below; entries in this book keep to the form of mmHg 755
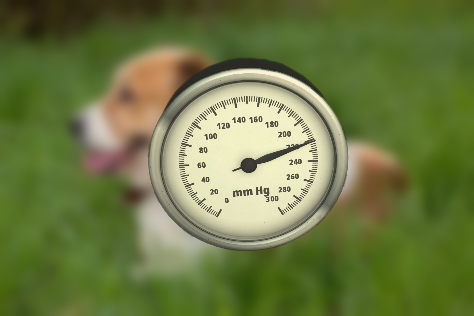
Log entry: mmHg 220
